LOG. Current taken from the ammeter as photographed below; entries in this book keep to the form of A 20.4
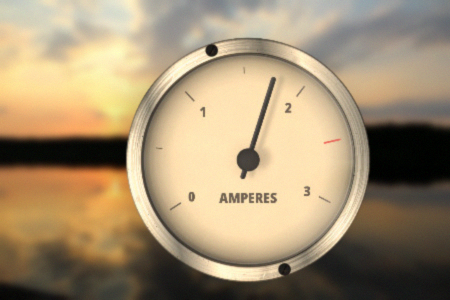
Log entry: A 1.75
